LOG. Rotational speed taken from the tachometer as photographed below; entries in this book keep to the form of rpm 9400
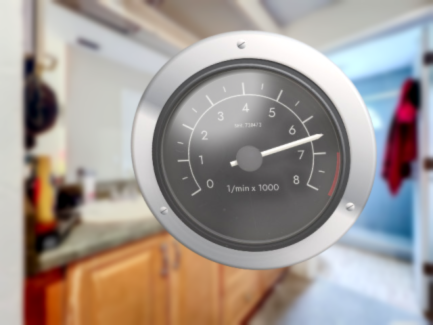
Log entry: rpm 6500
